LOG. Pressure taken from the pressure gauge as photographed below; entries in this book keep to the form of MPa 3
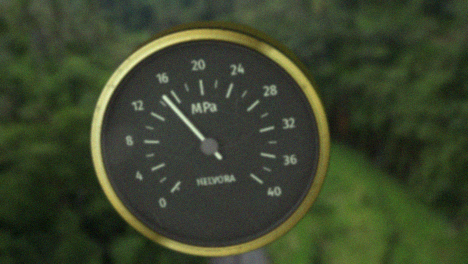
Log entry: MPa 15
